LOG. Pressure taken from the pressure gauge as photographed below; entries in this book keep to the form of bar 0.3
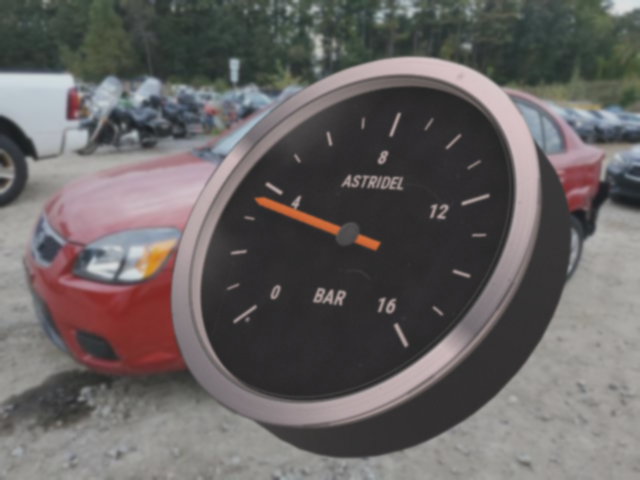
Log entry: bar 3.5
